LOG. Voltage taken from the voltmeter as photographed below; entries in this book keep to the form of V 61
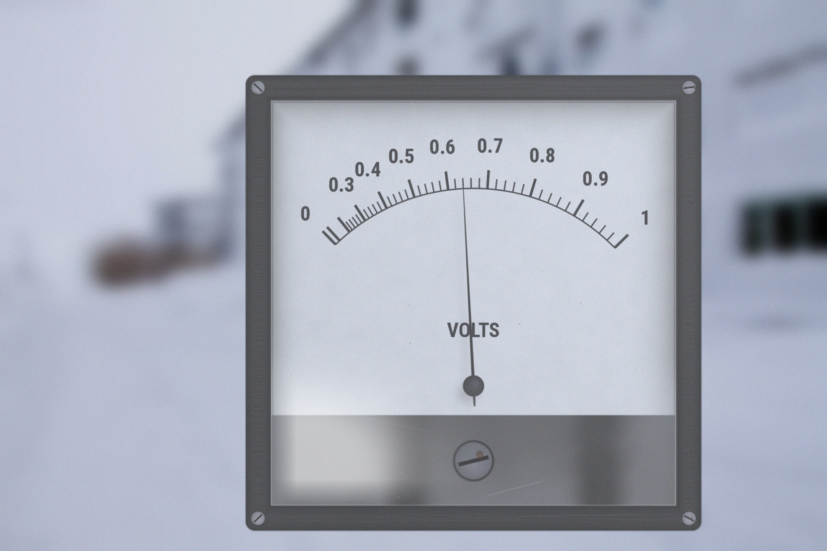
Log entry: V 0.64
